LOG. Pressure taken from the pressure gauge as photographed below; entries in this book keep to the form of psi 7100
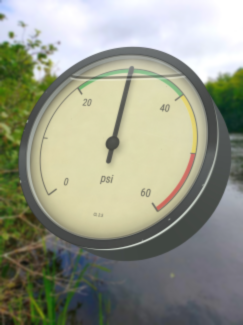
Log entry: psi 30
